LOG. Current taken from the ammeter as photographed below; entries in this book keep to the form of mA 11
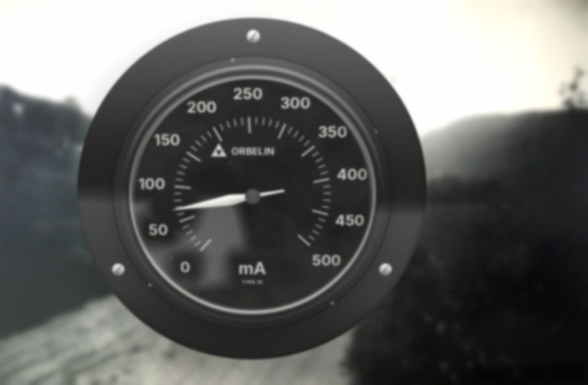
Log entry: mA 70
